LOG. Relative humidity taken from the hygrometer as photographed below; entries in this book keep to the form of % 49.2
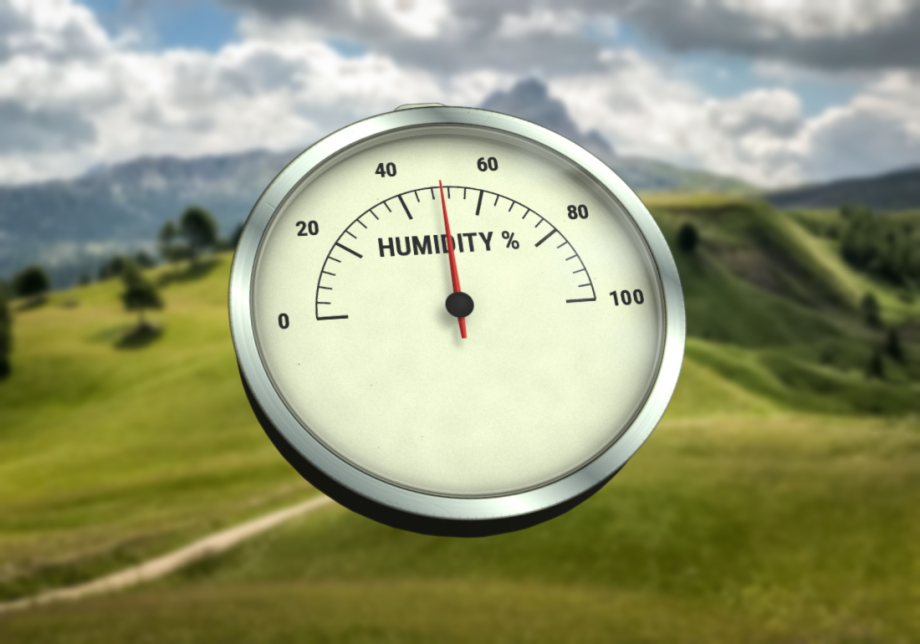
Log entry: % 50
